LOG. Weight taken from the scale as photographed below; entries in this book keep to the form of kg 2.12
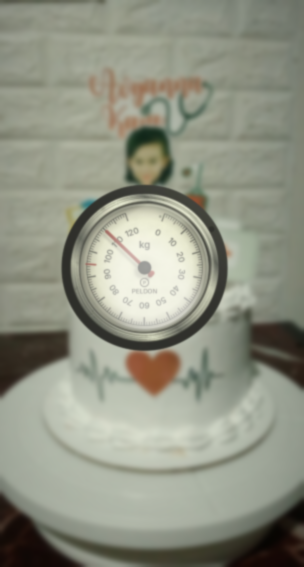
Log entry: kg 110
